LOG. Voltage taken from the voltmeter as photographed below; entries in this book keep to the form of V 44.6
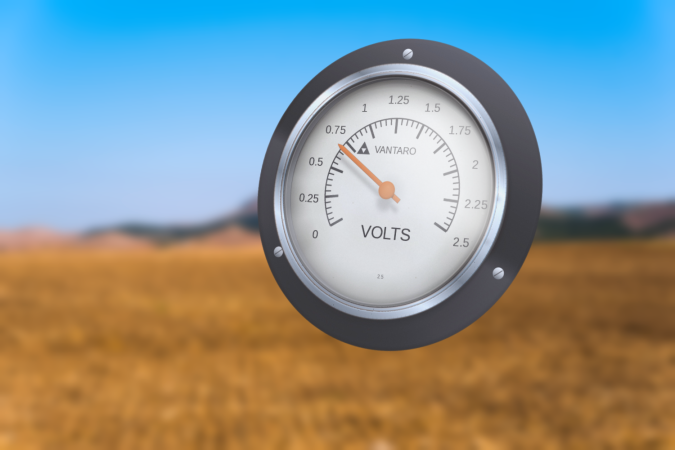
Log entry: V 0.7
